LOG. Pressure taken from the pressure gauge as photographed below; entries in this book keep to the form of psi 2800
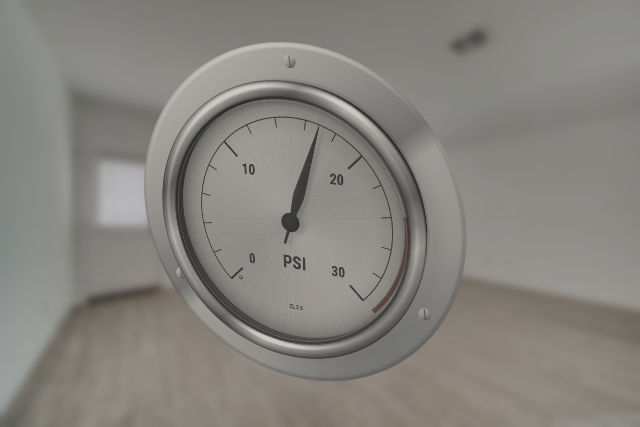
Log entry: psi 17
